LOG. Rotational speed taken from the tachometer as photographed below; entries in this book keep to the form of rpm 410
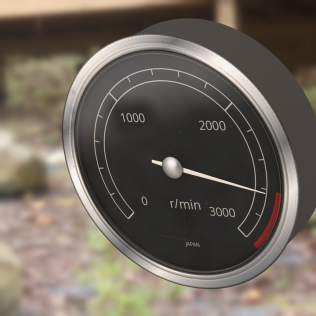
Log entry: rpm 2600
